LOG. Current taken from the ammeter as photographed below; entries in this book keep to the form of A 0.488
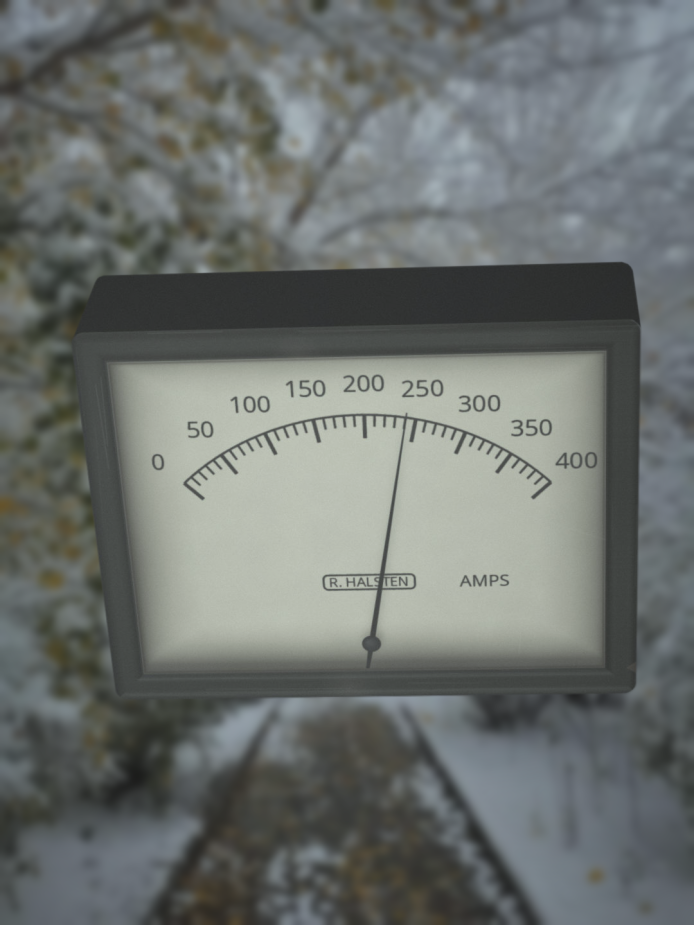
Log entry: A 240
